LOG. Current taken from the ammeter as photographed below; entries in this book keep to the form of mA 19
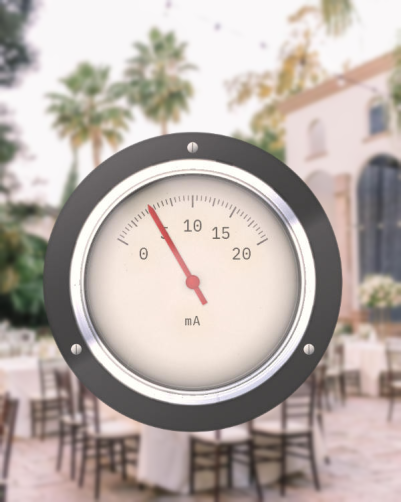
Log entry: mA 5
